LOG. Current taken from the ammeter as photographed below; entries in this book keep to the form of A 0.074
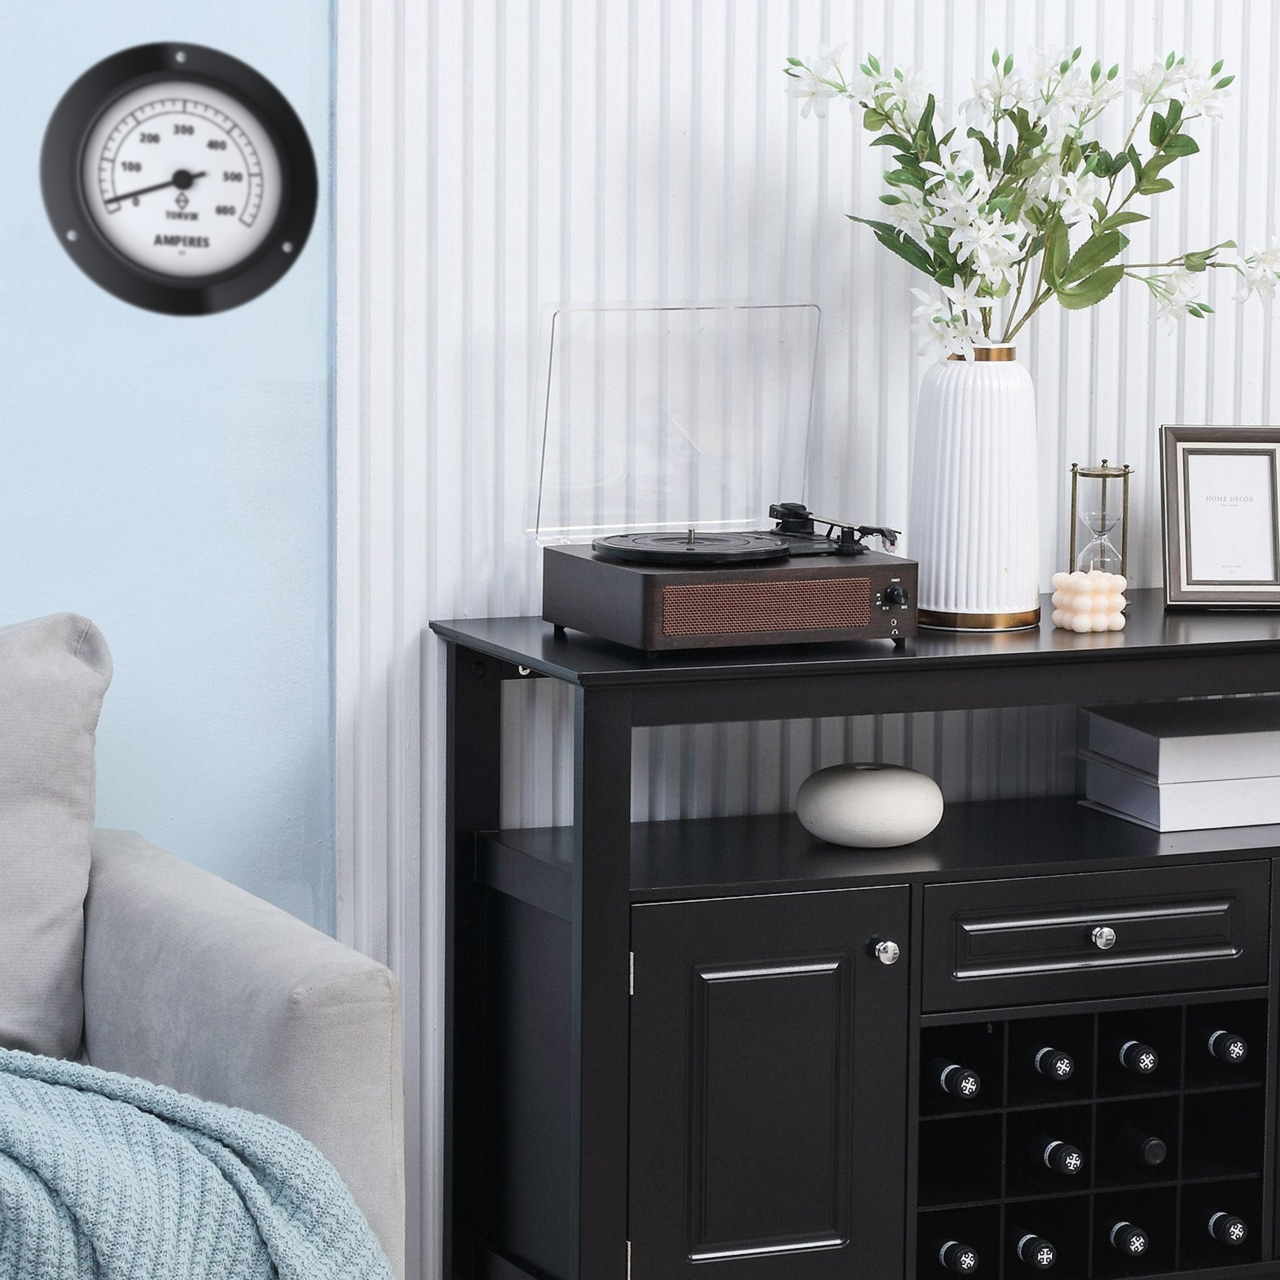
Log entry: A 20
